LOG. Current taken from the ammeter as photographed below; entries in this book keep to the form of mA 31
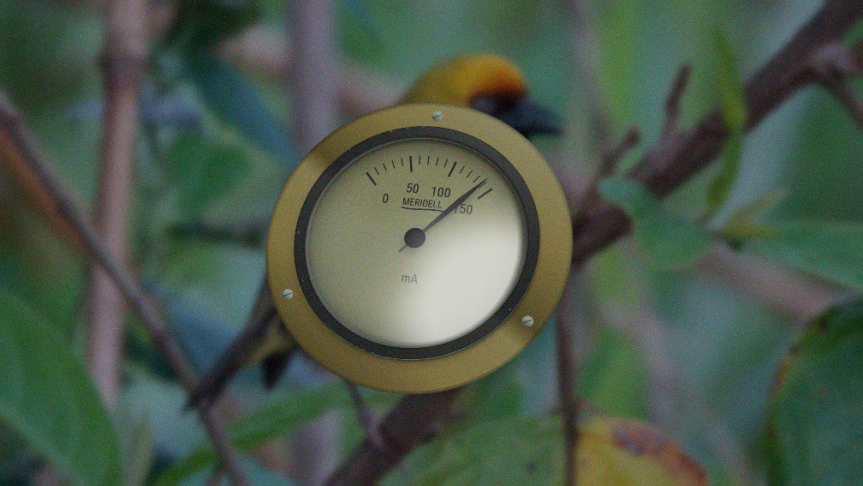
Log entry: mA 140
